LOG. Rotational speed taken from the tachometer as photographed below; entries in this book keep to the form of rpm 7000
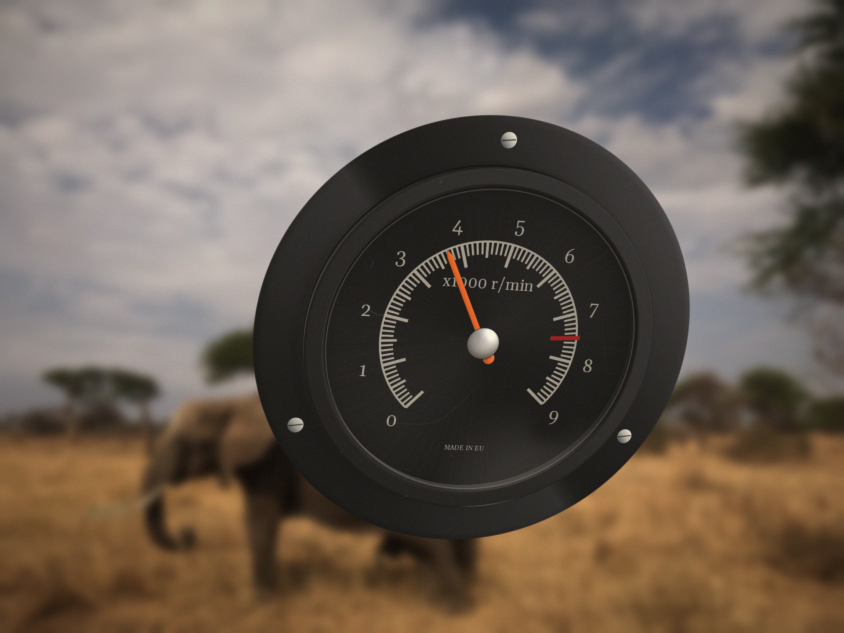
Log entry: rpm 3700
